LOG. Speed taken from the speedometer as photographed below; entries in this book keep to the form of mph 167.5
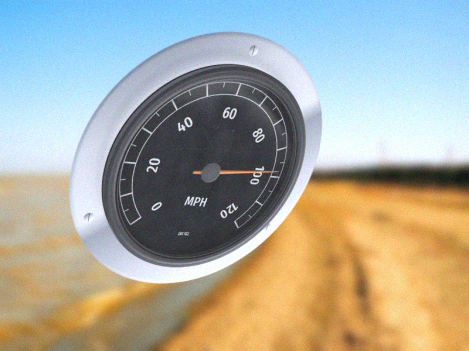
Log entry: mph 97.5
